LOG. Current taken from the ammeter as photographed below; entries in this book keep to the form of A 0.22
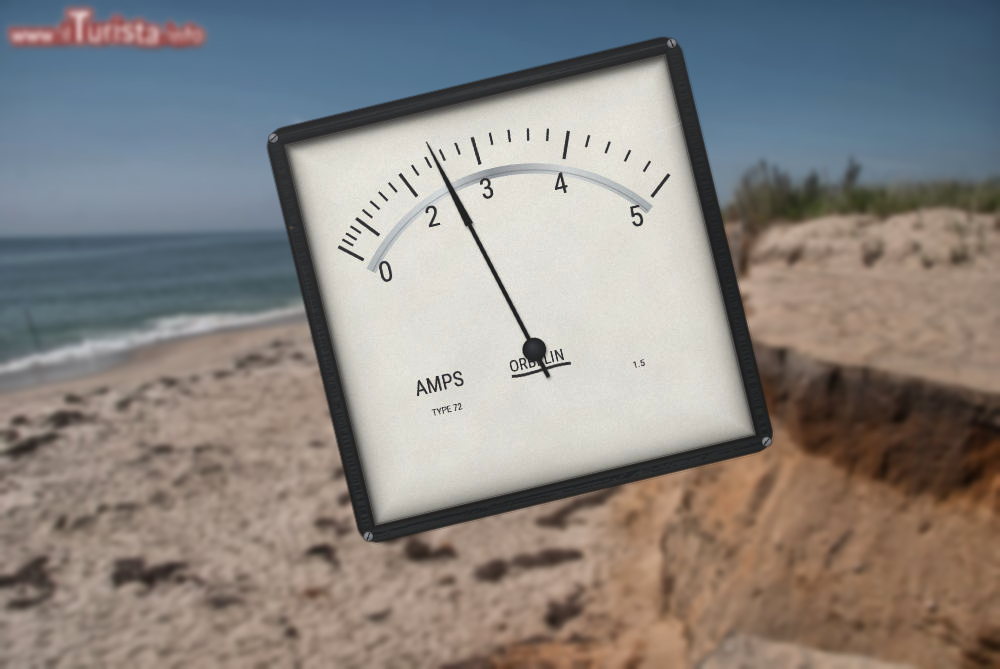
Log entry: A 2.5
